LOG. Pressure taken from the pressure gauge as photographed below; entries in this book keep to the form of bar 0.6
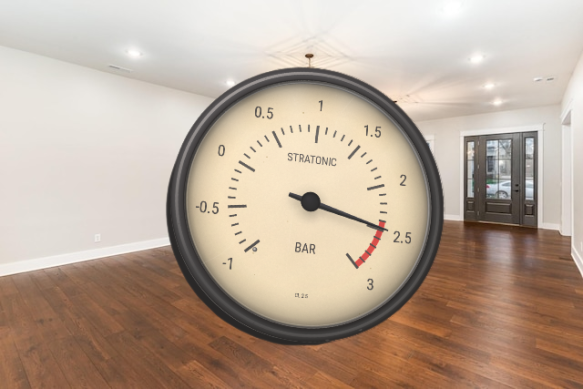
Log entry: bar 2.5
